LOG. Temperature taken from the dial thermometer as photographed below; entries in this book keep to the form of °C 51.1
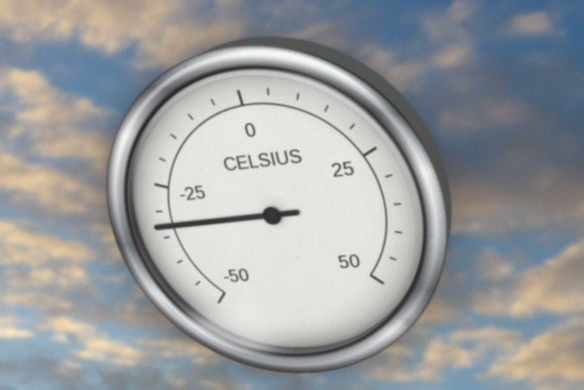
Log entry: °C -32.5
